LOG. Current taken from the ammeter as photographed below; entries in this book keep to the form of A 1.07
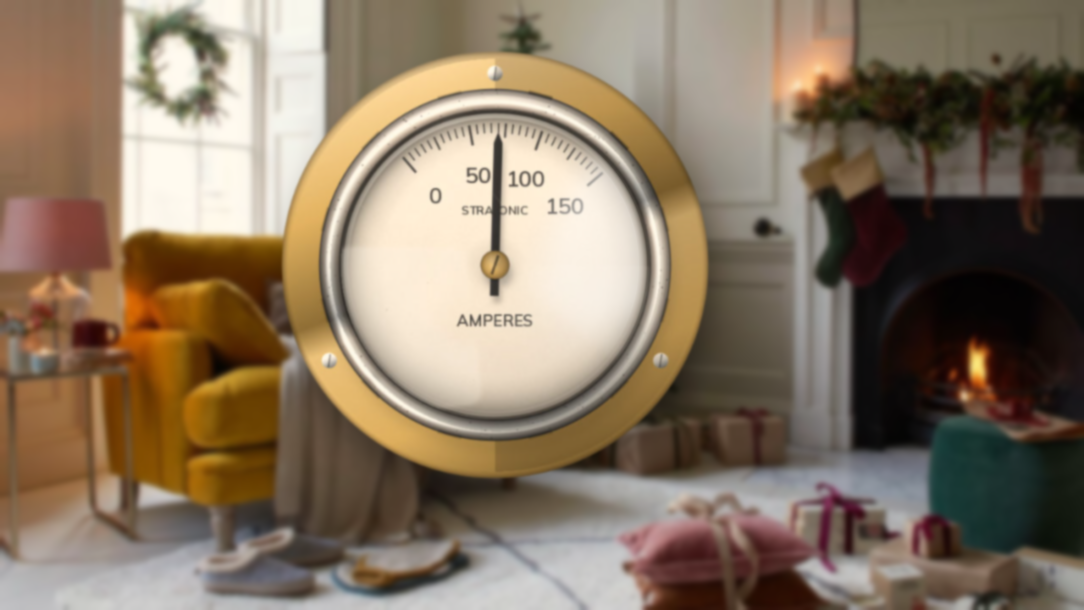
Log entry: A 70
